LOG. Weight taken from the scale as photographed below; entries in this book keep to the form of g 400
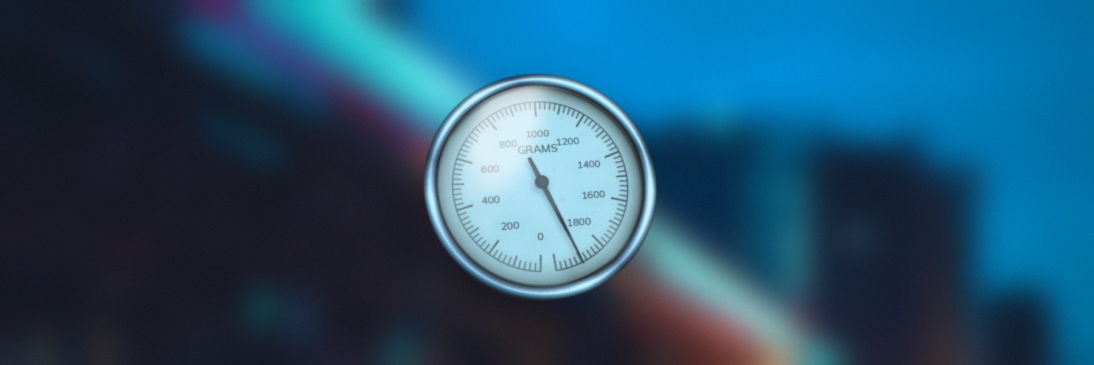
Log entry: g 1900
